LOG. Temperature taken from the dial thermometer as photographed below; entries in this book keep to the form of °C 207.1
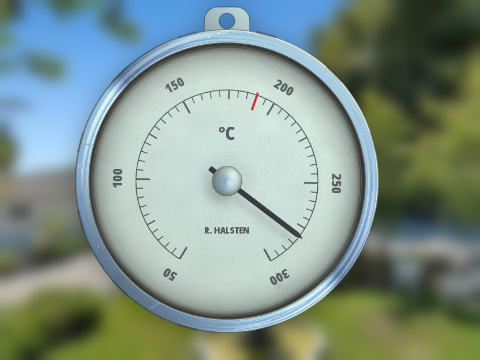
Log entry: °C 280
